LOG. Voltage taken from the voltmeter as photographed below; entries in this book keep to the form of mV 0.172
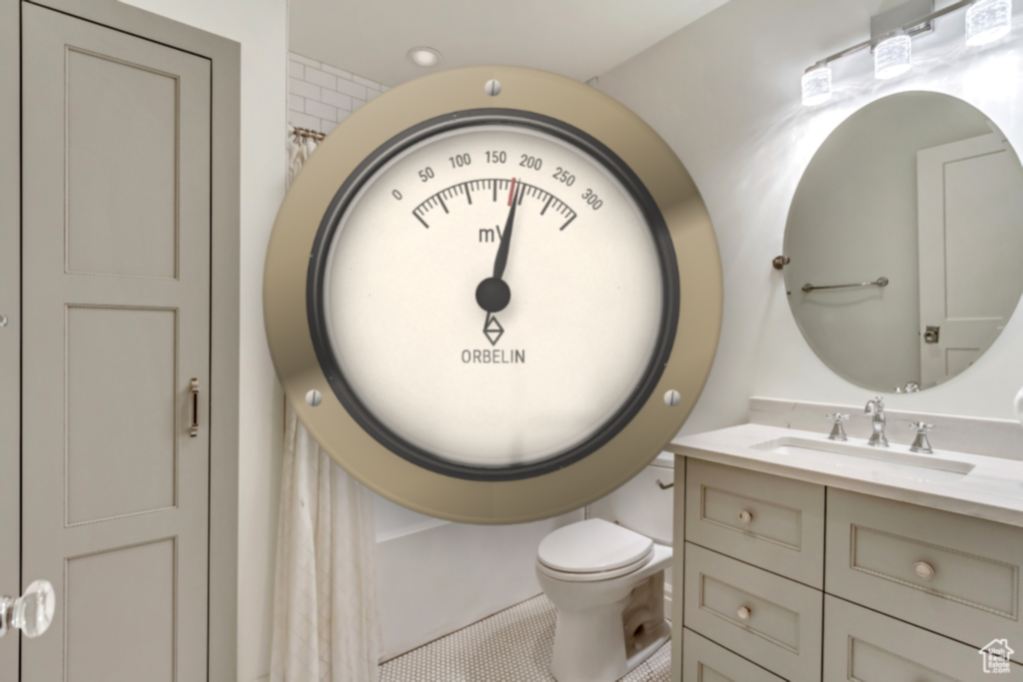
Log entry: mV 190
